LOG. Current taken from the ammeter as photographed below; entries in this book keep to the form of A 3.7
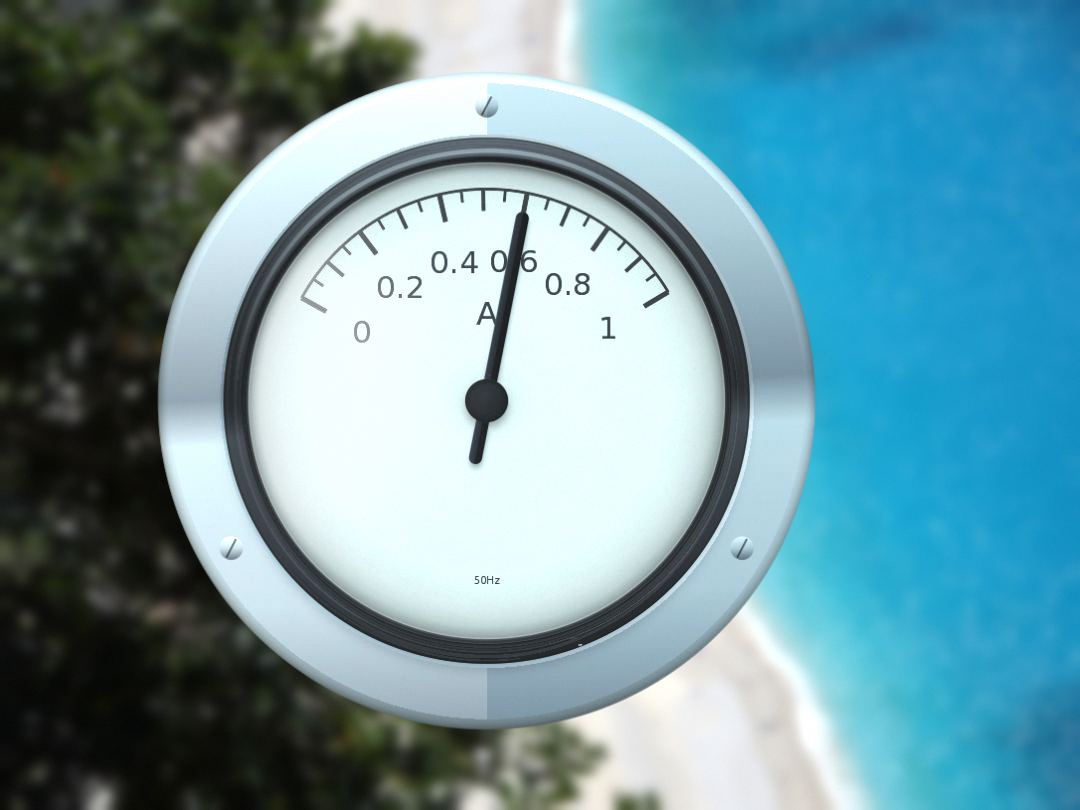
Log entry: A 0.6
